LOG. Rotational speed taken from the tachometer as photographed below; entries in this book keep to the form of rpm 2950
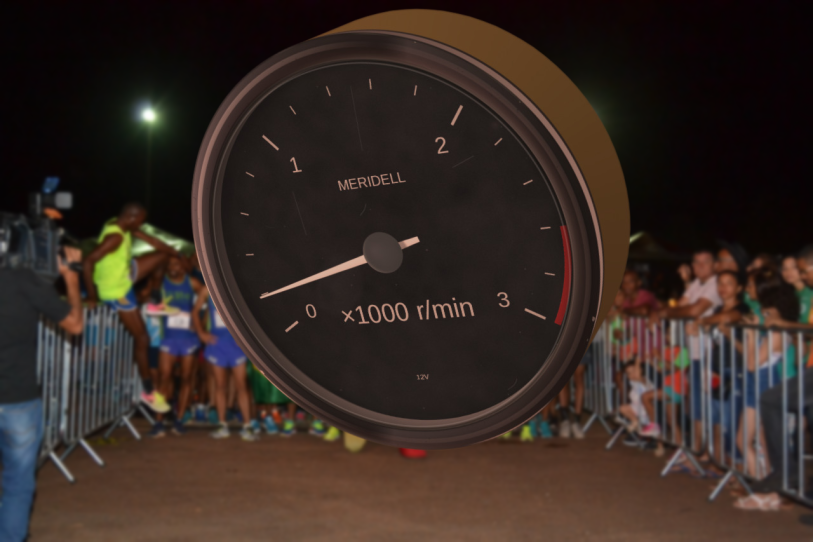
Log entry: rpm 200
